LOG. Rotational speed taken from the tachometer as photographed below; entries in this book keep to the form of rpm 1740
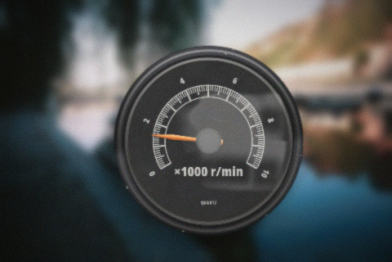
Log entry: rpm 1500
